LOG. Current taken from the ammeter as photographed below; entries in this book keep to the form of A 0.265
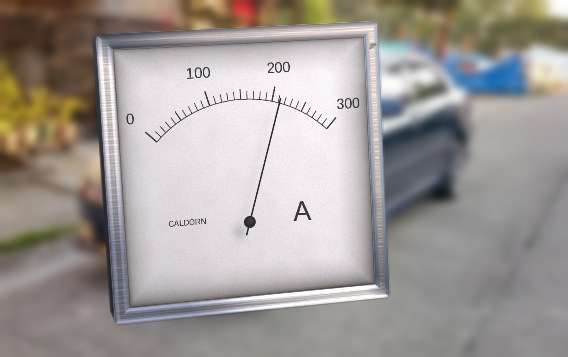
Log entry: A 210
